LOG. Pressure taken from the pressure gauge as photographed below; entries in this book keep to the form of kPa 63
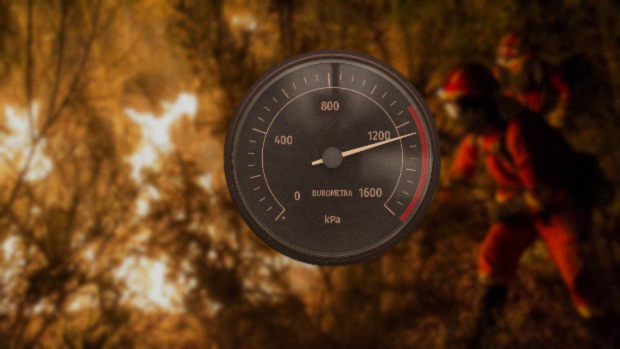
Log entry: kPa 1250
